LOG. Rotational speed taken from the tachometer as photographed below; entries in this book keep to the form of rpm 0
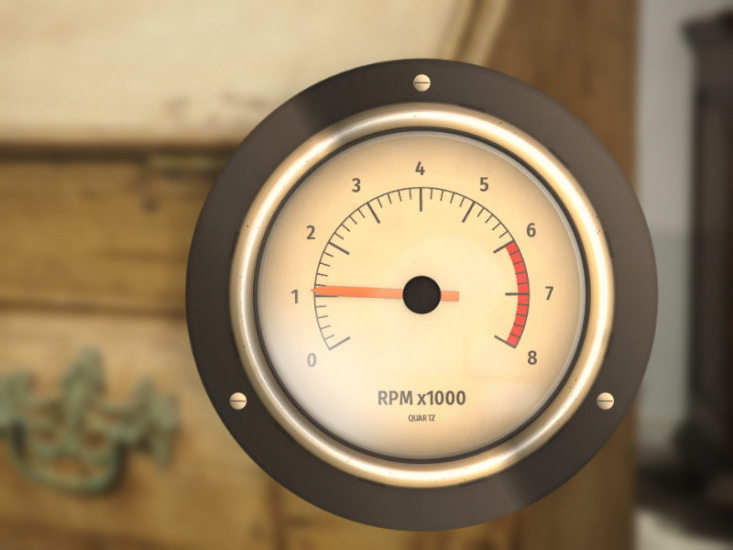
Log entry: rpm 1100
